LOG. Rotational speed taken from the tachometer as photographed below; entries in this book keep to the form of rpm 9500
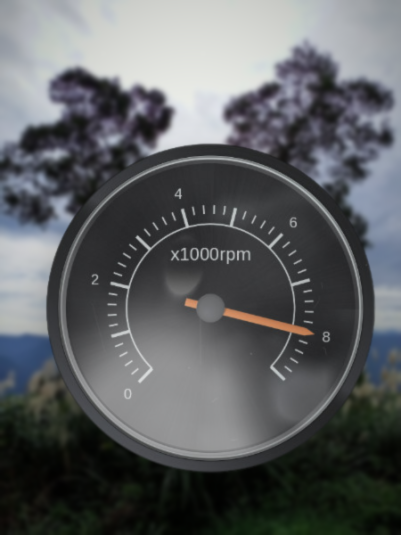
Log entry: rpm 8000
